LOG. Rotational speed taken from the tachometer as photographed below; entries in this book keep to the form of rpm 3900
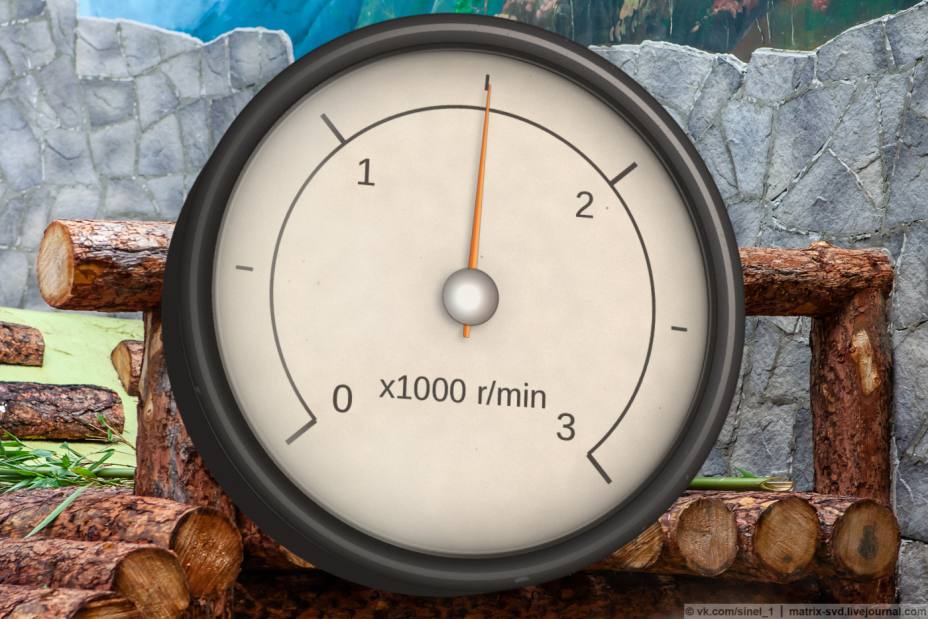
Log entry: rpm 1500
